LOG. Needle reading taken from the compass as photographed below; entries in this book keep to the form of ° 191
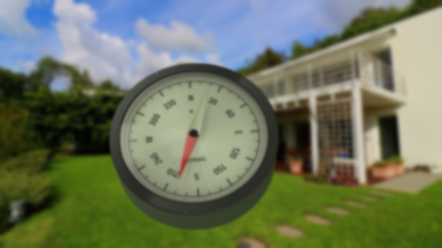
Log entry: ° 200
